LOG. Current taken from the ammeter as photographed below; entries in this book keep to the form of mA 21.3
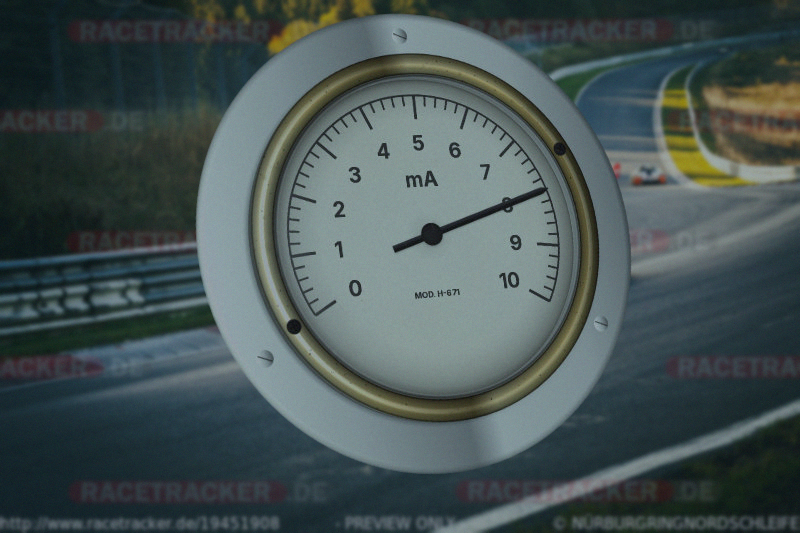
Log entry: mA 8
